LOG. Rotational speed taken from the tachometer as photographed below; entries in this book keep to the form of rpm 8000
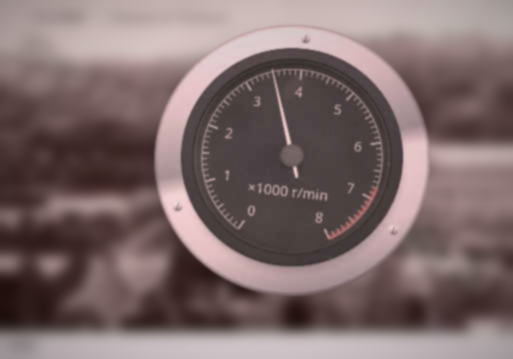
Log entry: rpm 3500
